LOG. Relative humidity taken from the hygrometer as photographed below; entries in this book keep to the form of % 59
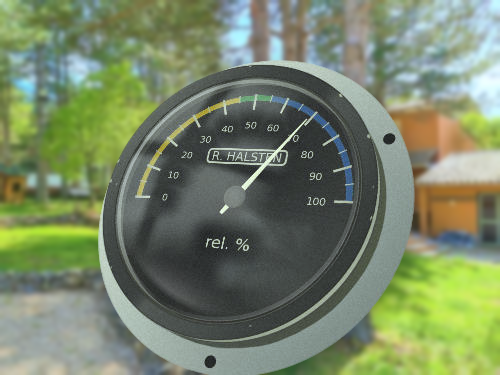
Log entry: % 70
